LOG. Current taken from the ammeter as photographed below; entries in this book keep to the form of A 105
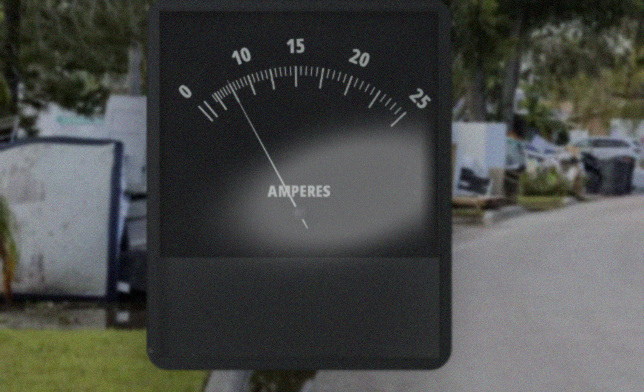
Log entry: A 7.5
